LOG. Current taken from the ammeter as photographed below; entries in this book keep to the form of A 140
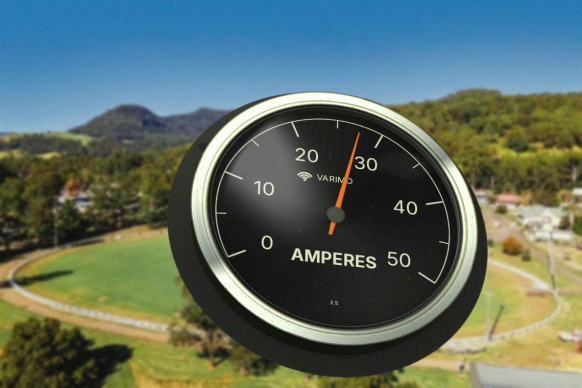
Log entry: A 27.5
